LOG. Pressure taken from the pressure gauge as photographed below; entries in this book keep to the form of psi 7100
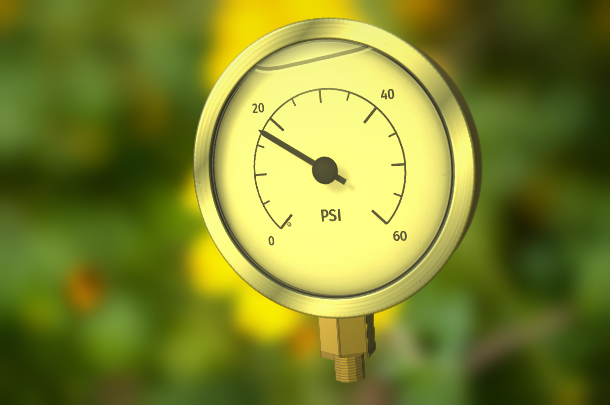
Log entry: psi 17.5
